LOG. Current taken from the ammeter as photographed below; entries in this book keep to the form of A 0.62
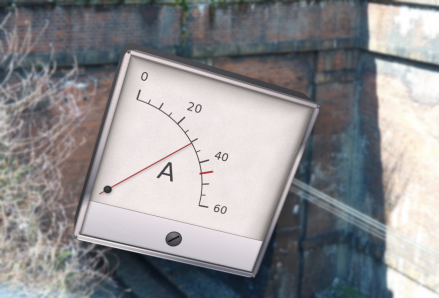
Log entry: A 30
